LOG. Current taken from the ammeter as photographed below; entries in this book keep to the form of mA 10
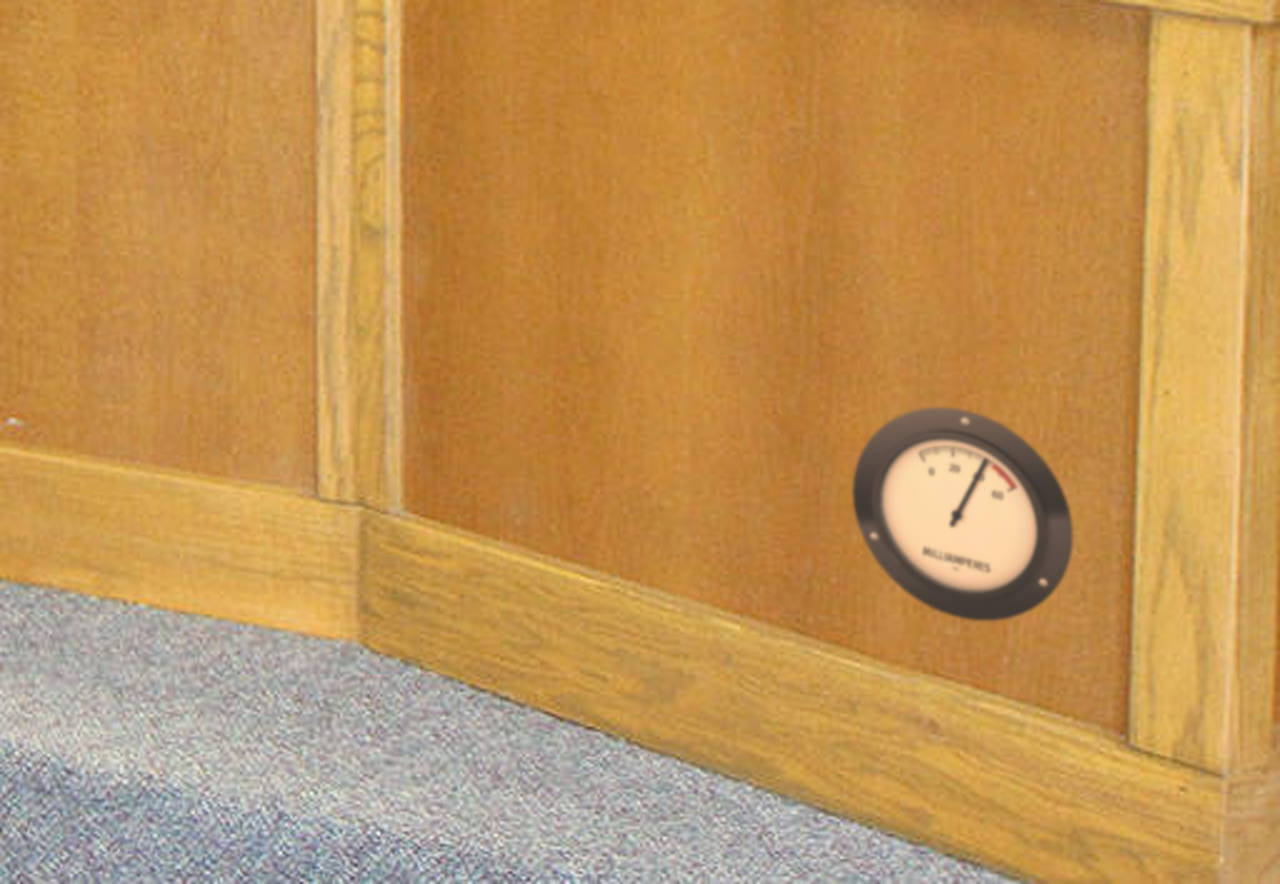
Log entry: mA 40
